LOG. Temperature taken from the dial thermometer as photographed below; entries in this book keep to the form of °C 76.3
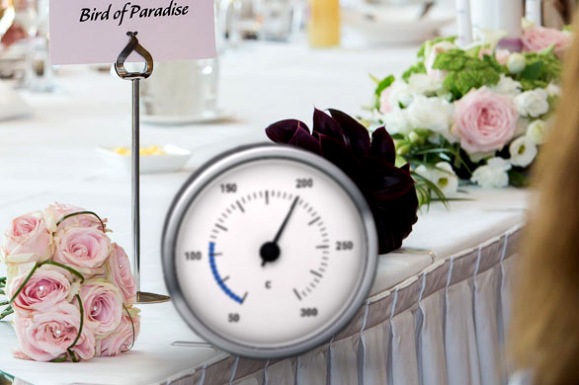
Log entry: °C 200
